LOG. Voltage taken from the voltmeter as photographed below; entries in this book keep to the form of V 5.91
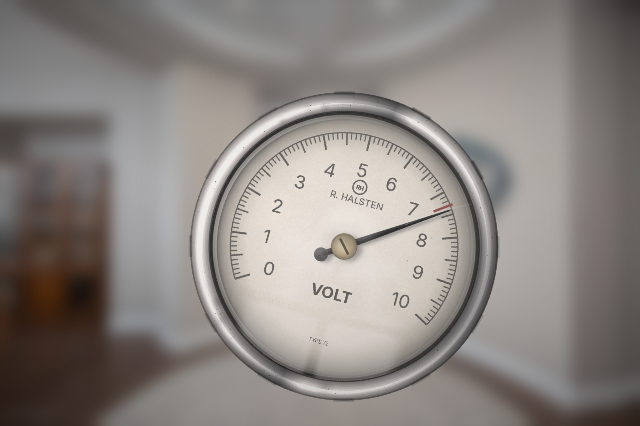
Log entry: V 7.4
